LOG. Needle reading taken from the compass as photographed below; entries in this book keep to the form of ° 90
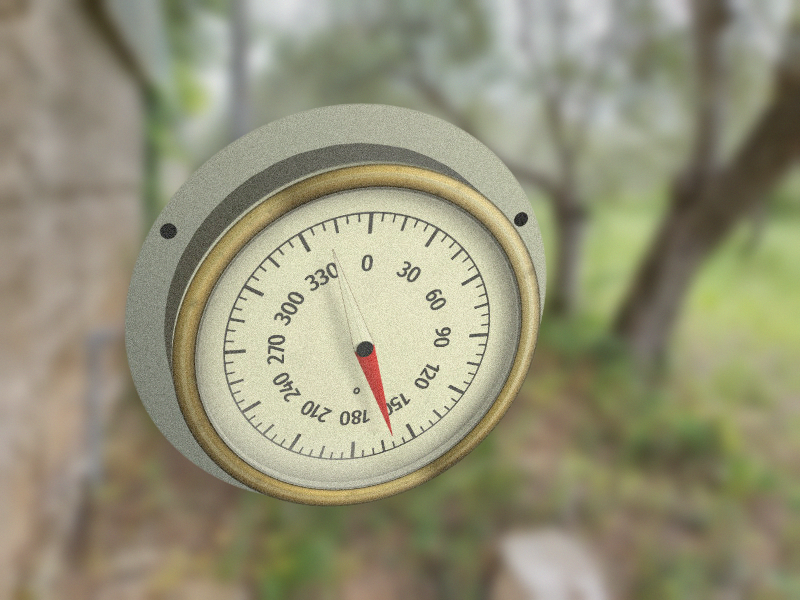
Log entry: ° 160
